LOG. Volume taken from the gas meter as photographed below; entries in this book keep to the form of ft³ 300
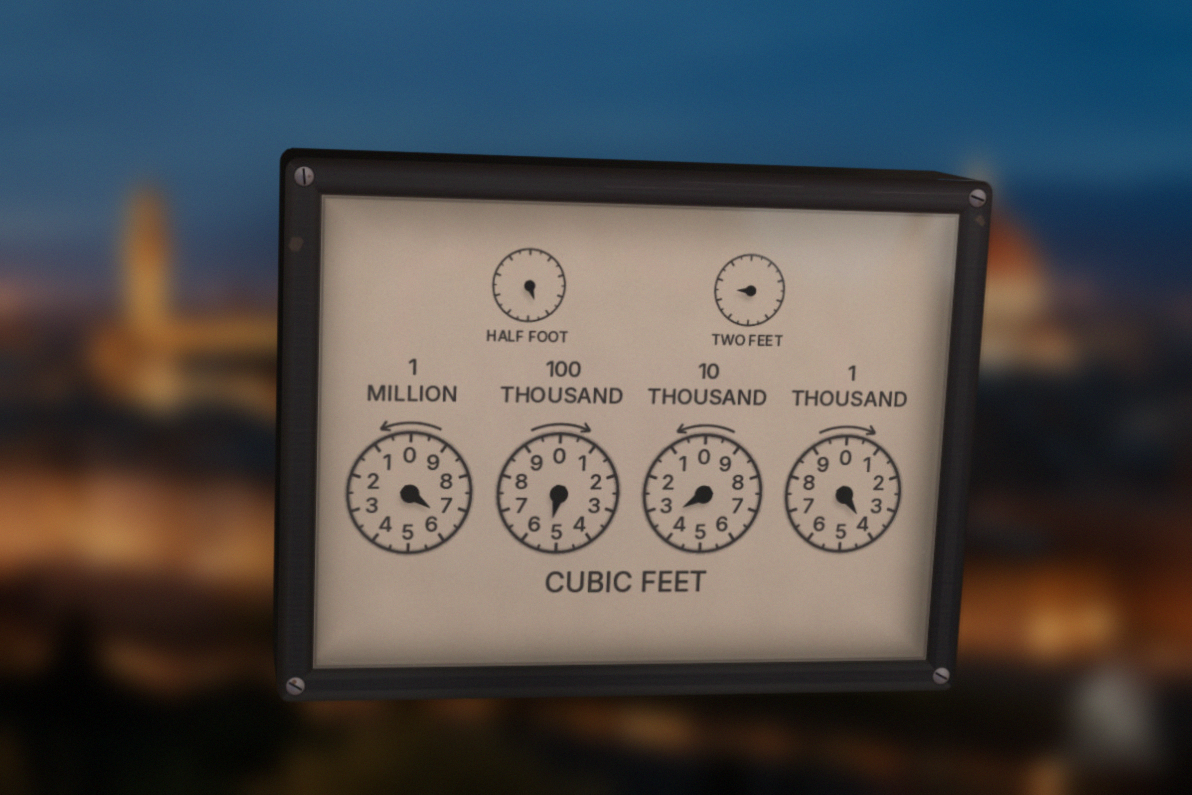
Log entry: ft³ 653400
